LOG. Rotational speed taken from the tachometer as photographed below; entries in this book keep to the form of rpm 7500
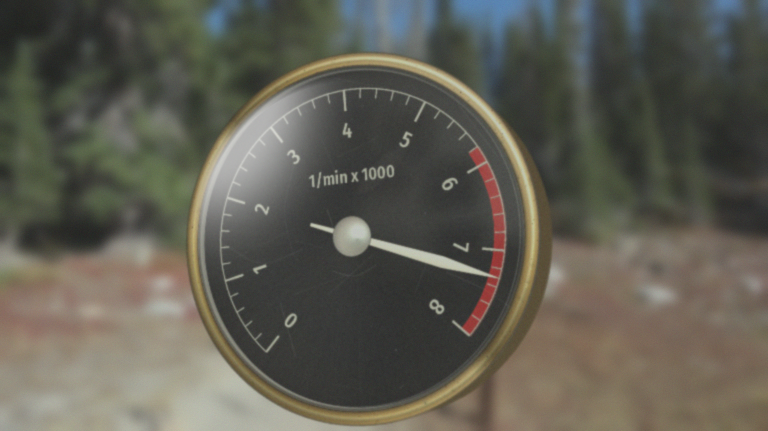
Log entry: rpm 7300
